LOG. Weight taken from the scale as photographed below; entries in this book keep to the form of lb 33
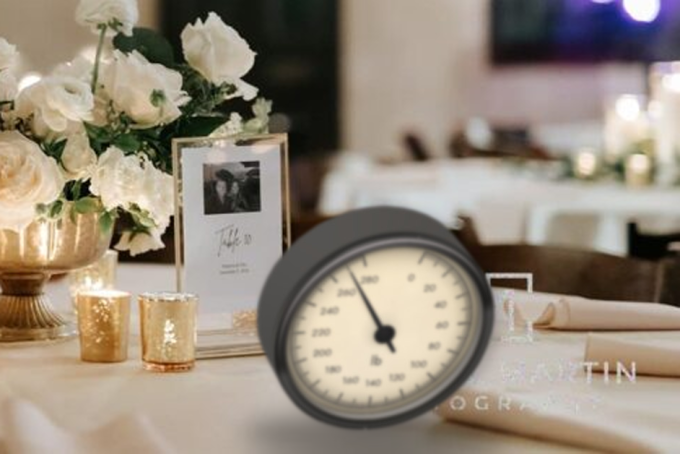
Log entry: lb 270
